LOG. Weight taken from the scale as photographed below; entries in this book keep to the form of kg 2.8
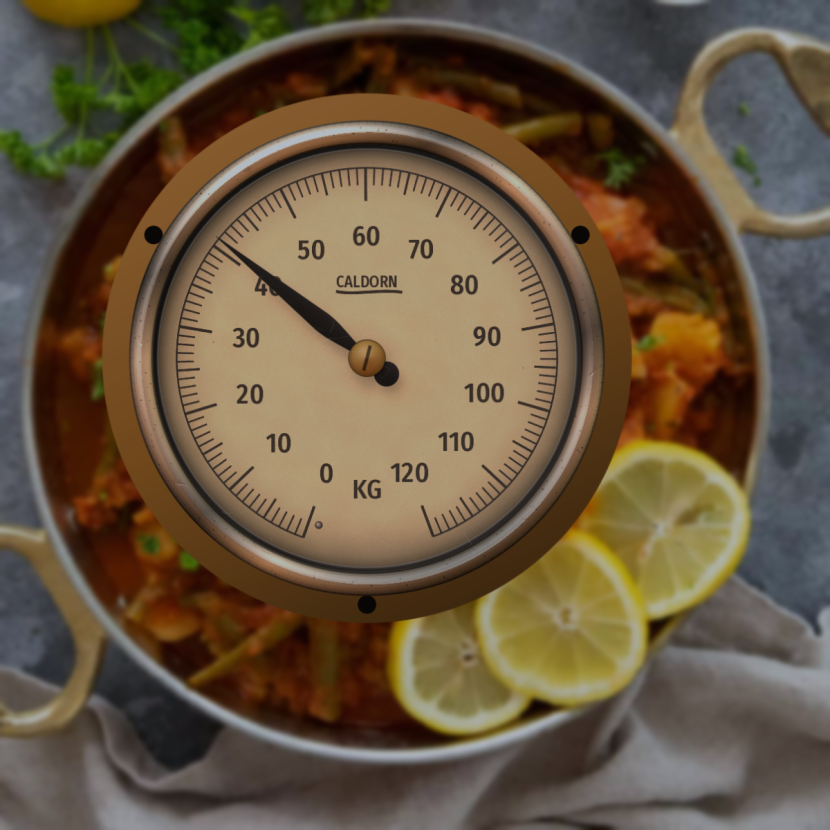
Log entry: kg 41
